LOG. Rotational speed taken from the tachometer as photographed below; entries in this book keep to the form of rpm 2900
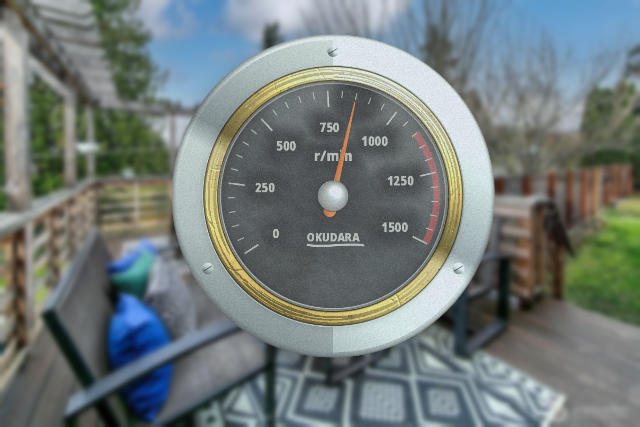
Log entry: rpm 850
